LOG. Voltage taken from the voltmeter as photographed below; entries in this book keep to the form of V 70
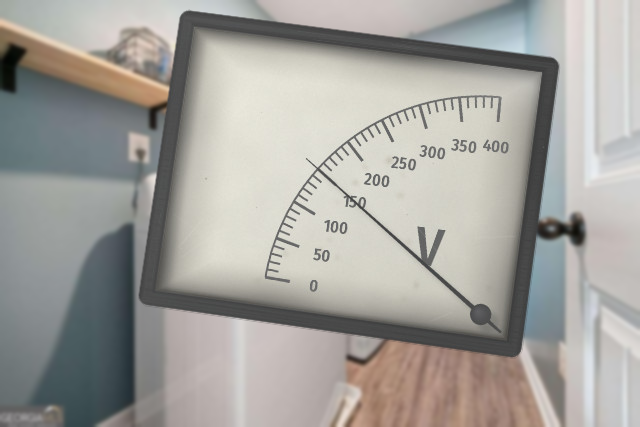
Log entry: V 150
